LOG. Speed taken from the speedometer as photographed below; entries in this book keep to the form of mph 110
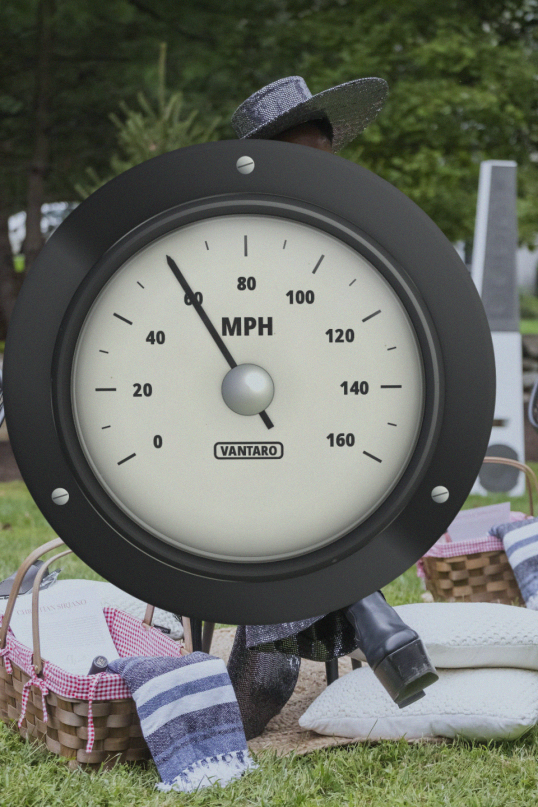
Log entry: mph 60
